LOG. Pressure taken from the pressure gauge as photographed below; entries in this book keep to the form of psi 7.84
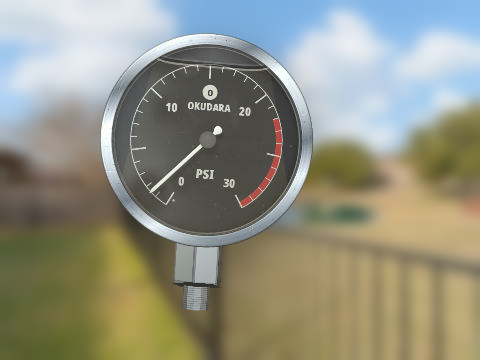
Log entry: psi 1.5
